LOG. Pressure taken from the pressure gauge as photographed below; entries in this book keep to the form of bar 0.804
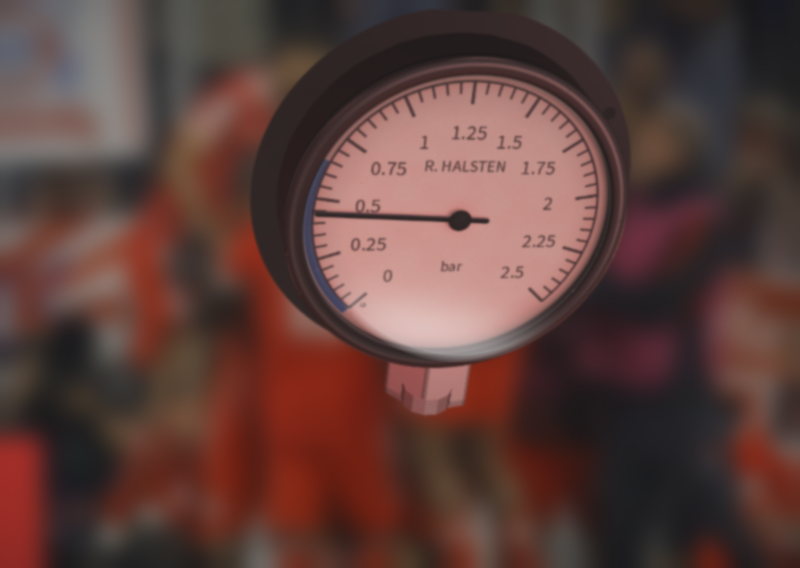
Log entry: bar 0.45
